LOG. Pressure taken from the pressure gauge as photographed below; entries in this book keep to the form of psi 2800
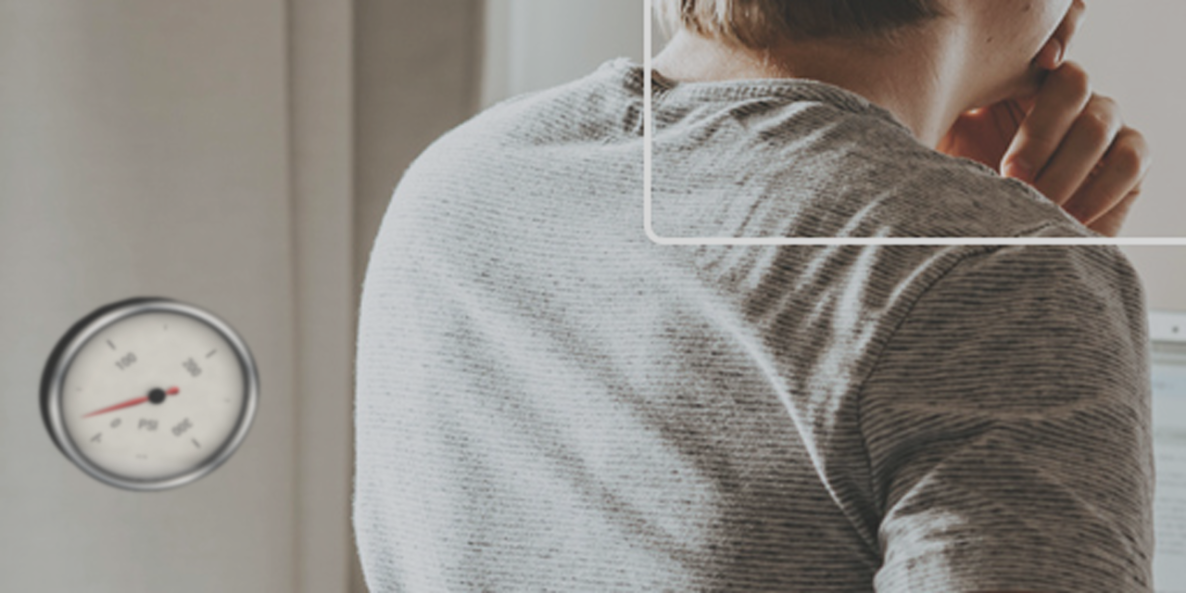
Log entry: psi 25
